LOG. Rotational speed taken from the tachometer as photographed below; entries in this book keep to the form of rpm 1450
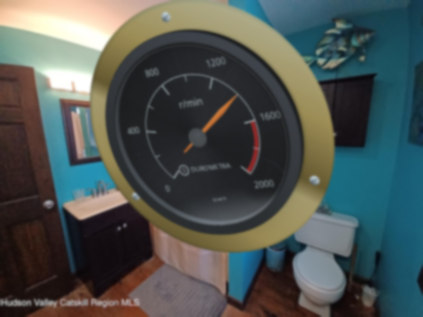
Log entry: rpm 1400
